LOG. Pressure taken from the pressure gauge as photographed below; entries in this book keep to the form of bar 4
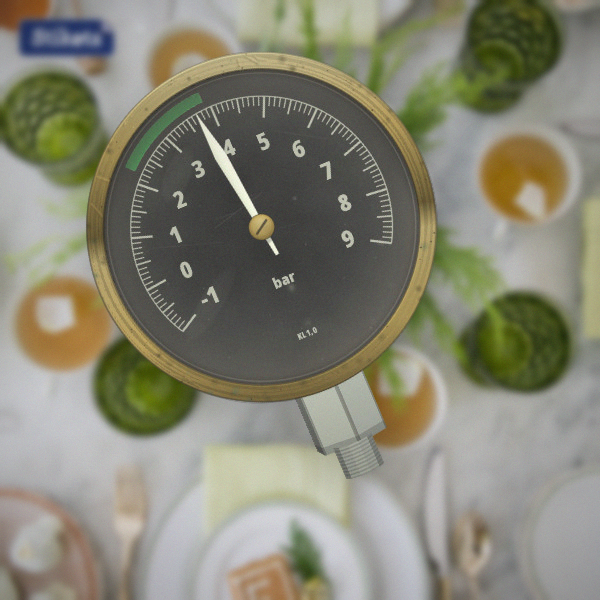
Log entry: bar 3.7
